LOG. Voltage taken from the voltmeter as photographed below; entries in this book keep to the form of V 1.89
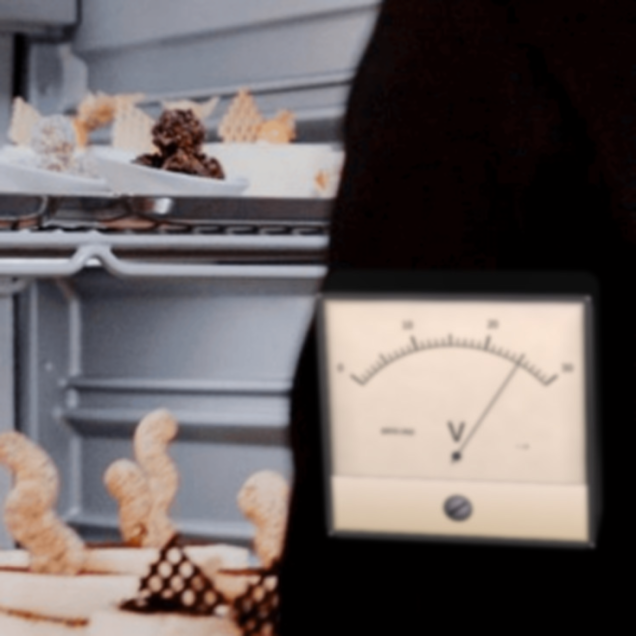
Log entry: V 25
